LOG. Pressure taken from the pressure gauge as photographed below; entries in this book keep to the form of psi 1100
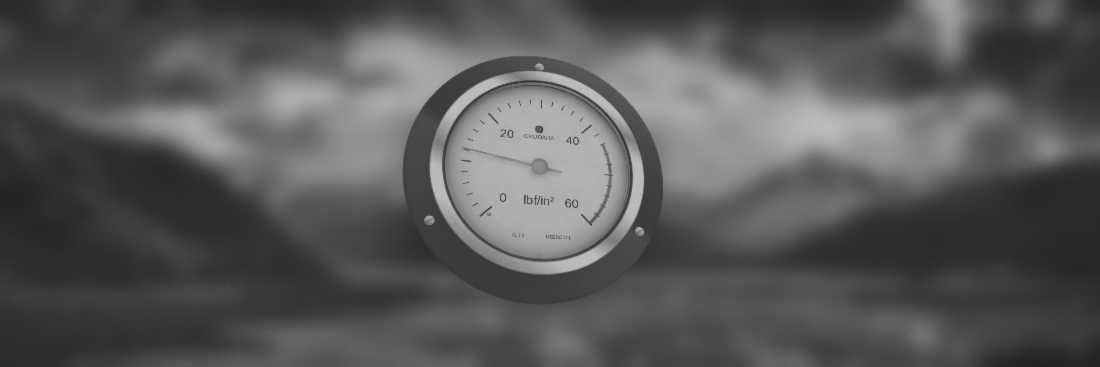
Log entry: psi 12
